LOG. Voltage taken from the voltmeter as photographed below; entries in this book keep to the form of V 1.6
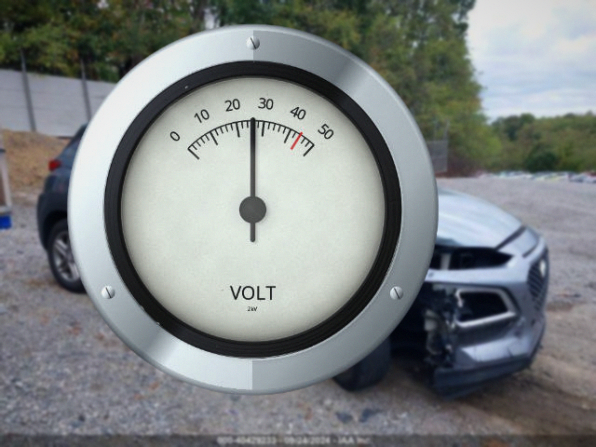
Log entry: V 26
